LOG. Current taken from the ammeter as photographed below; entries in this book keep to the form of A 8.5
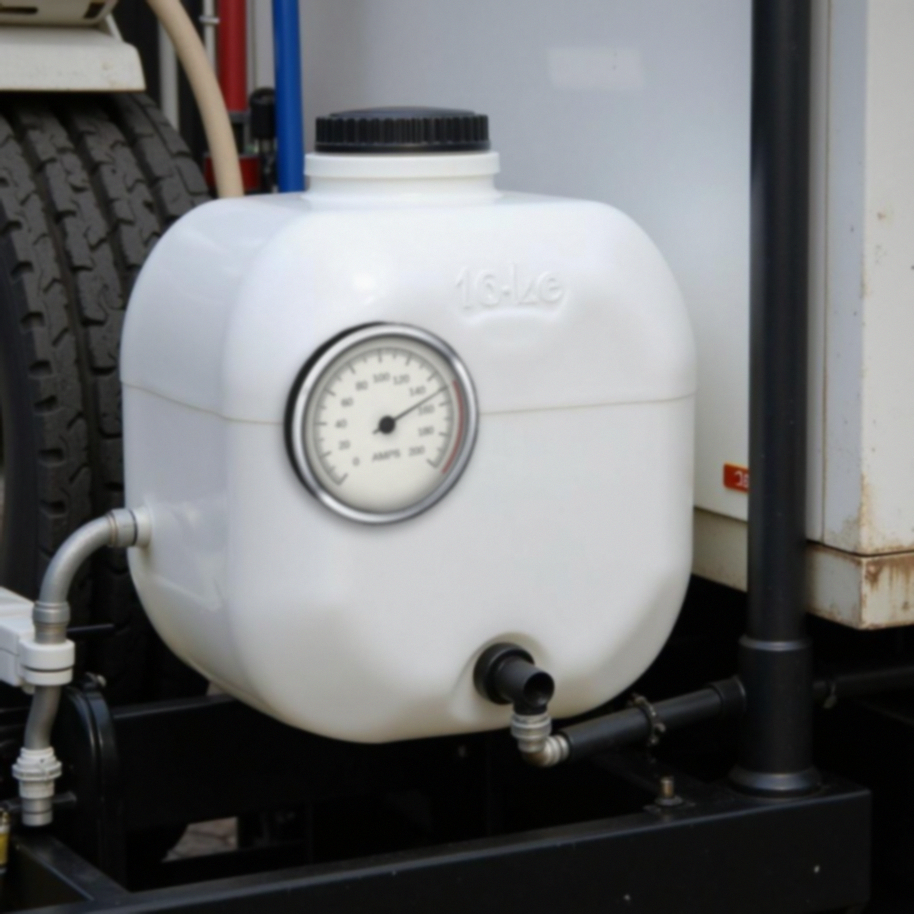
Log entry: A 150
